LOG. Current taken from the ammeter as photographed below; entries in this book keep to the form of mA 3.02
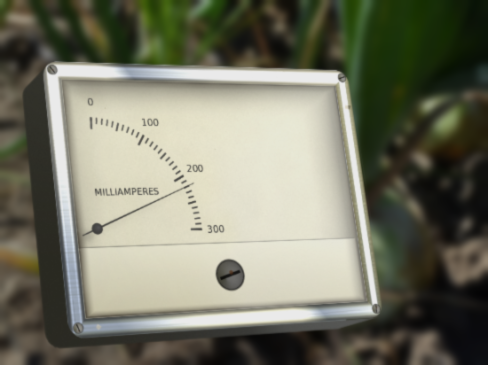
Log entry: mA 220
